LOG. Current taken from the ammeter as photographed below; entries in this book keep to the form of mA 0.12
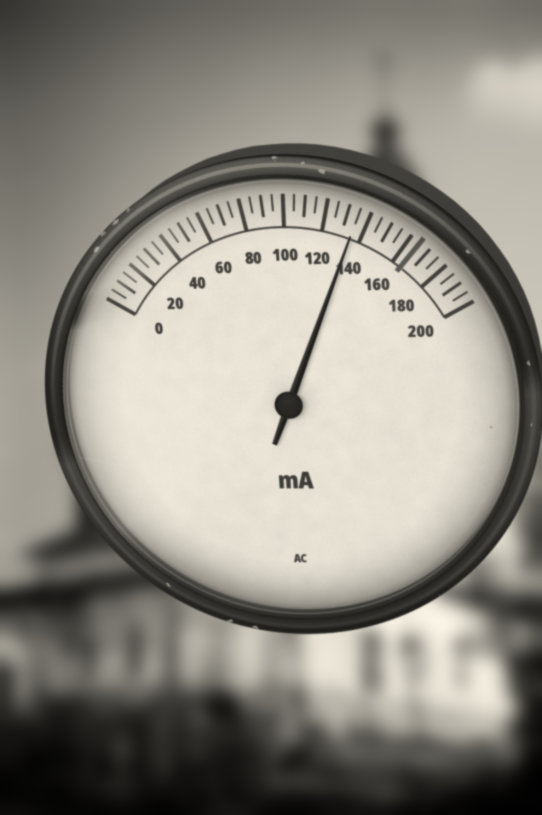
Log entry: mA 135
